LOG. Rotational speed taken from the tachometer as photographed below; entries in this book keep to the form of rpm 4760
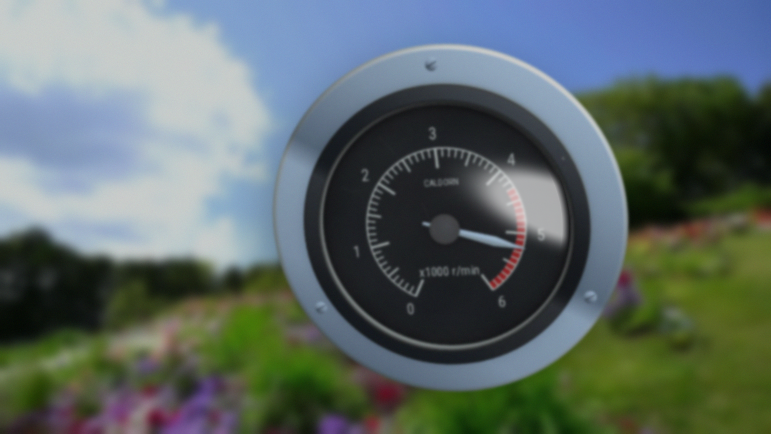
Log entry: rpm 5200
